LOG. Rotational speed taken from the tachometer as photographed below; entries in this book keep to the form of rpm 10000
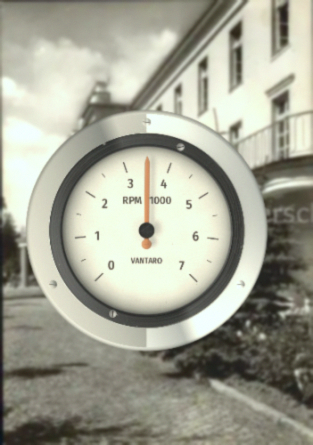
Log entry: rpm 3500
